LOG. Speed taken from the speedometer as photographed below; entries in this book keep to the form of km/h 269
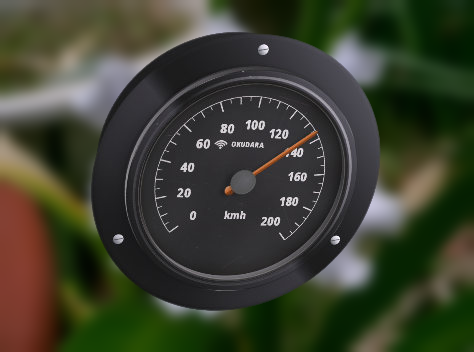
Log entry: km/h 135
